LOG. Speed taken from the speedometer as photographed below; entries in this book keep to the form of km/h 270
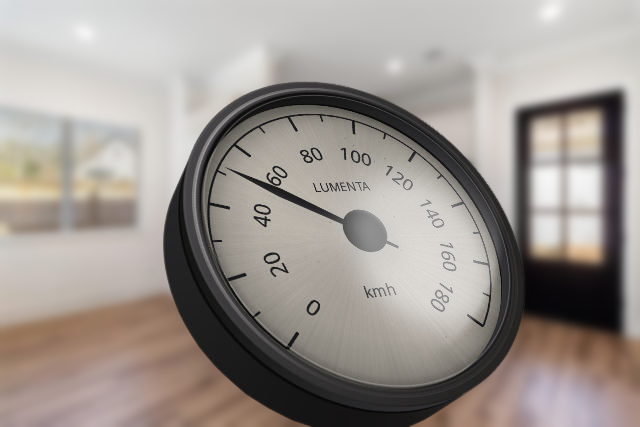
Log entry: km/h 50
